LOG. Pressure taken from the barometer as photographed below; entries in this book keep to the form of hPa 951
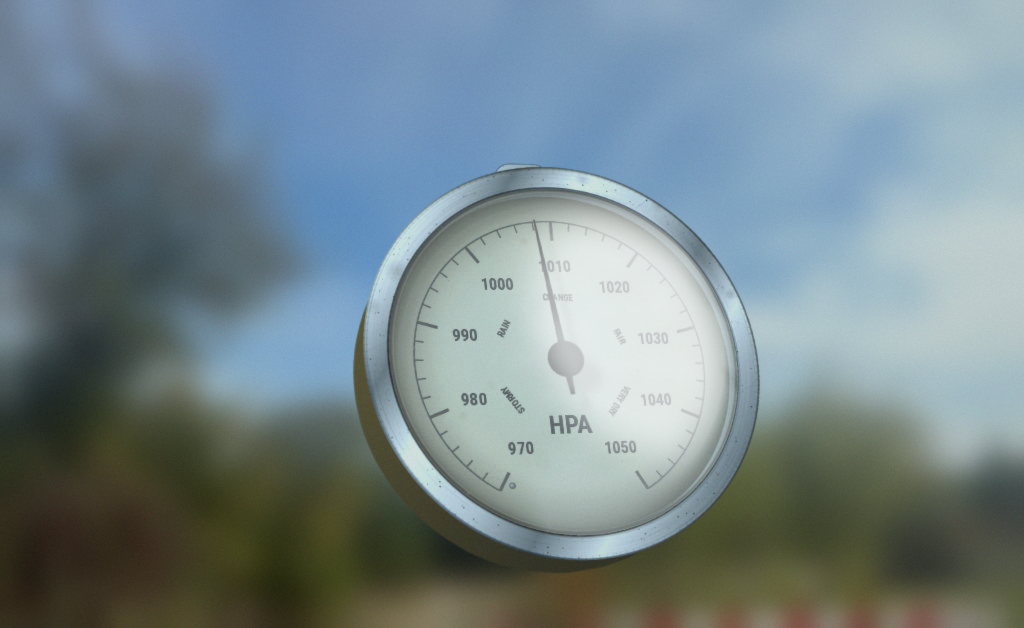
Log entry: hPa 1008
